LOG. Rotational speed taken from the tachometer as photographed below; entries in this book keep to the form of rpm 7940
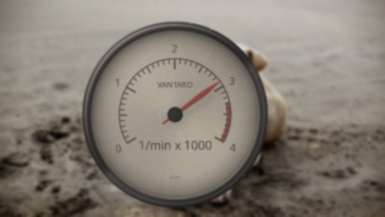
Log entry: rpm 2900
